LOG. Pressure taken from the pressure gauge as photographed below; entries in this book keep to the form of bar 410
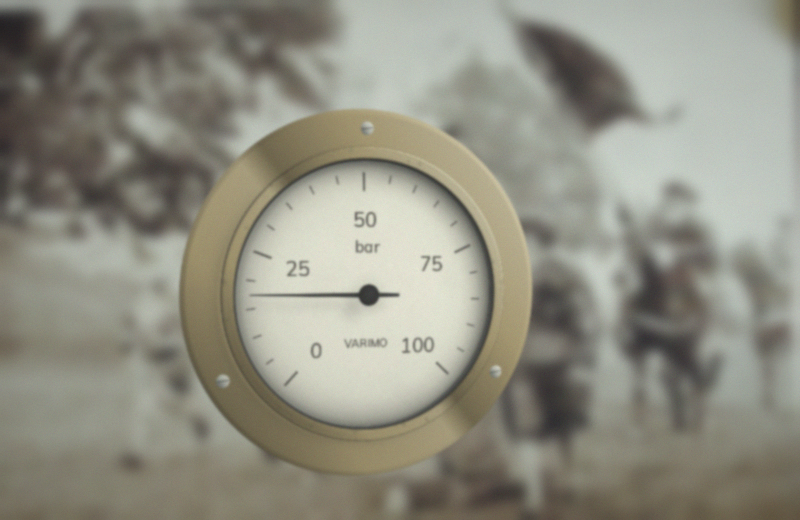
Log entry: bar 17.5
